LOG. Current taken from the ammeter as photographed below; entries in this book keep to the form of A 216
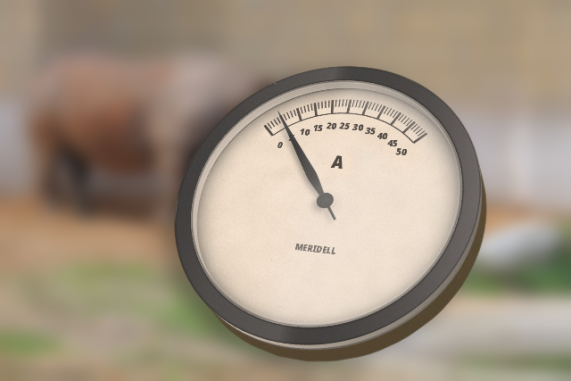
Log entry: A 5
